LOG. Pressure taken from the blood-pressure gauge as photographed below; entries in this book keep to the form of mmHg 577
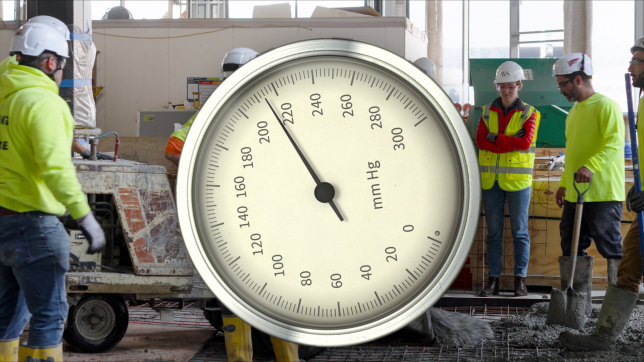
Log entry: mmHg 214
